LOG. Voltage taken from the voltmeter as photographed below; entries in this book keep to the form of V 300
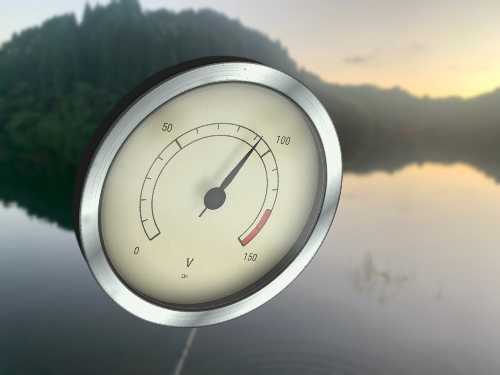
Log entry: V 90
